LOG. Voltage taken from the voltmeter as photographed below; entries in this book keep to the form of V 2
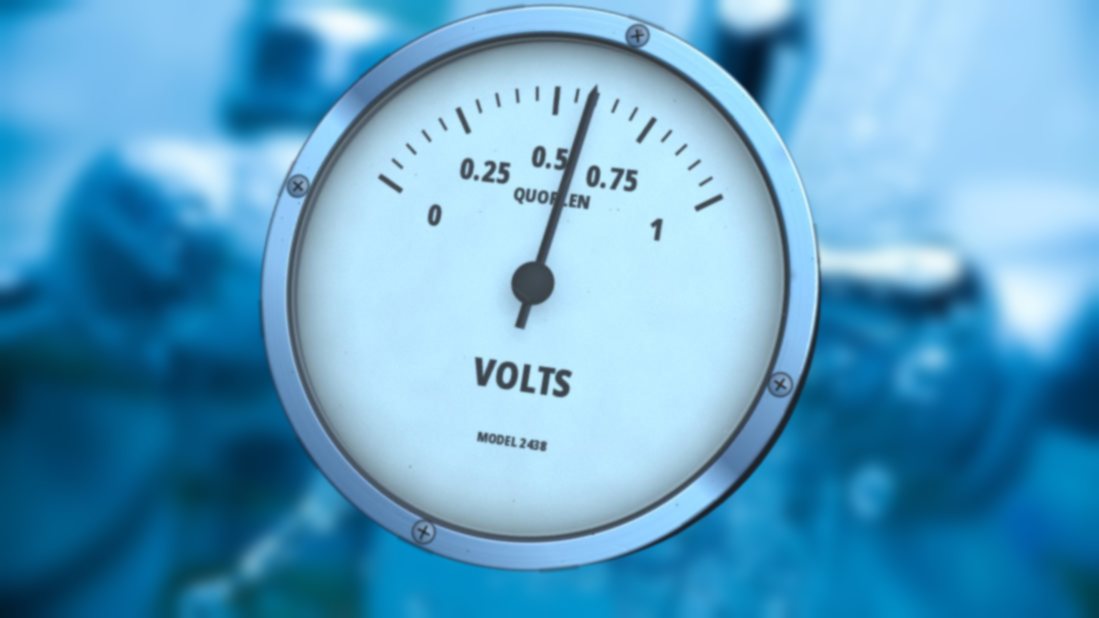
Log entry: V 0.6
